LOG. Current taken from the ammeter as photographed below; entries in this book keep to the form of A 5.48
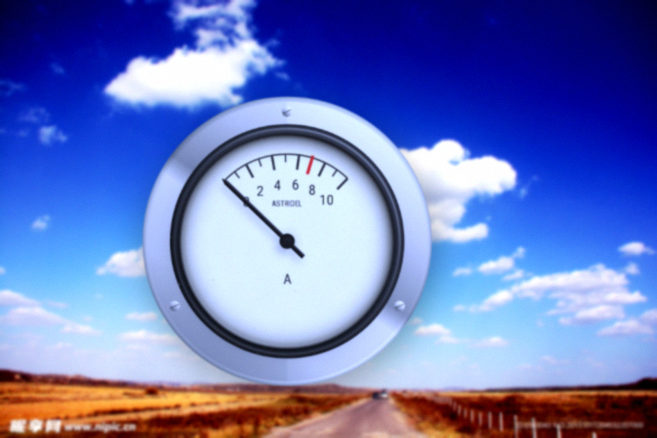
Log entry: A 0
